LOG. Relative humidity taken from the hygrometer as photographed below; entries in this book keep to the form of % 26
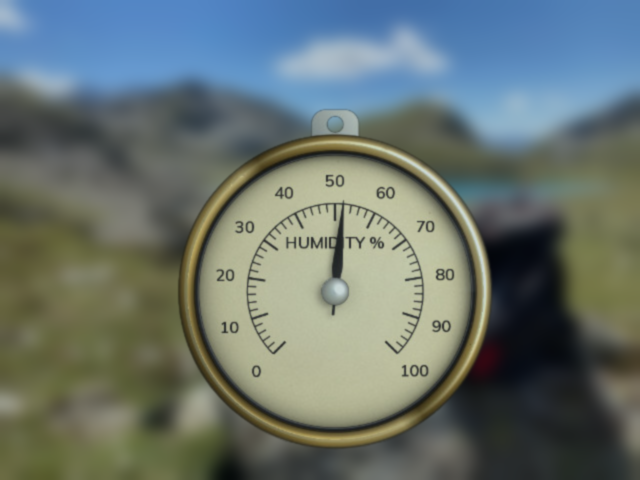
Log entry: % 52
